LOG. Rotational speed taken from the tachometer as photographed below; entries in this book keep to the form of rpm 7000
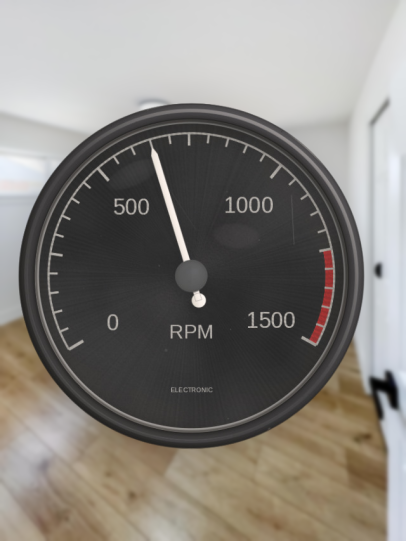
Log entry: rpm 650
